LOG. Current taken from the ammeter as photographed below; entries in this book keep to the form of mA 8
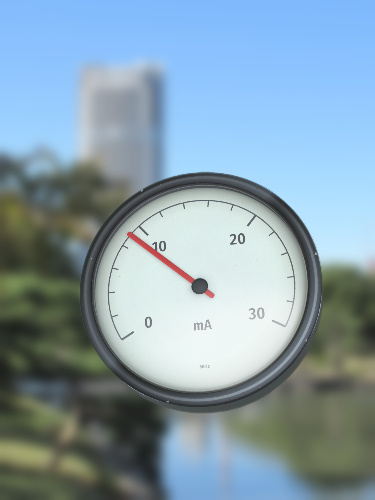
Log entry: mA 9
